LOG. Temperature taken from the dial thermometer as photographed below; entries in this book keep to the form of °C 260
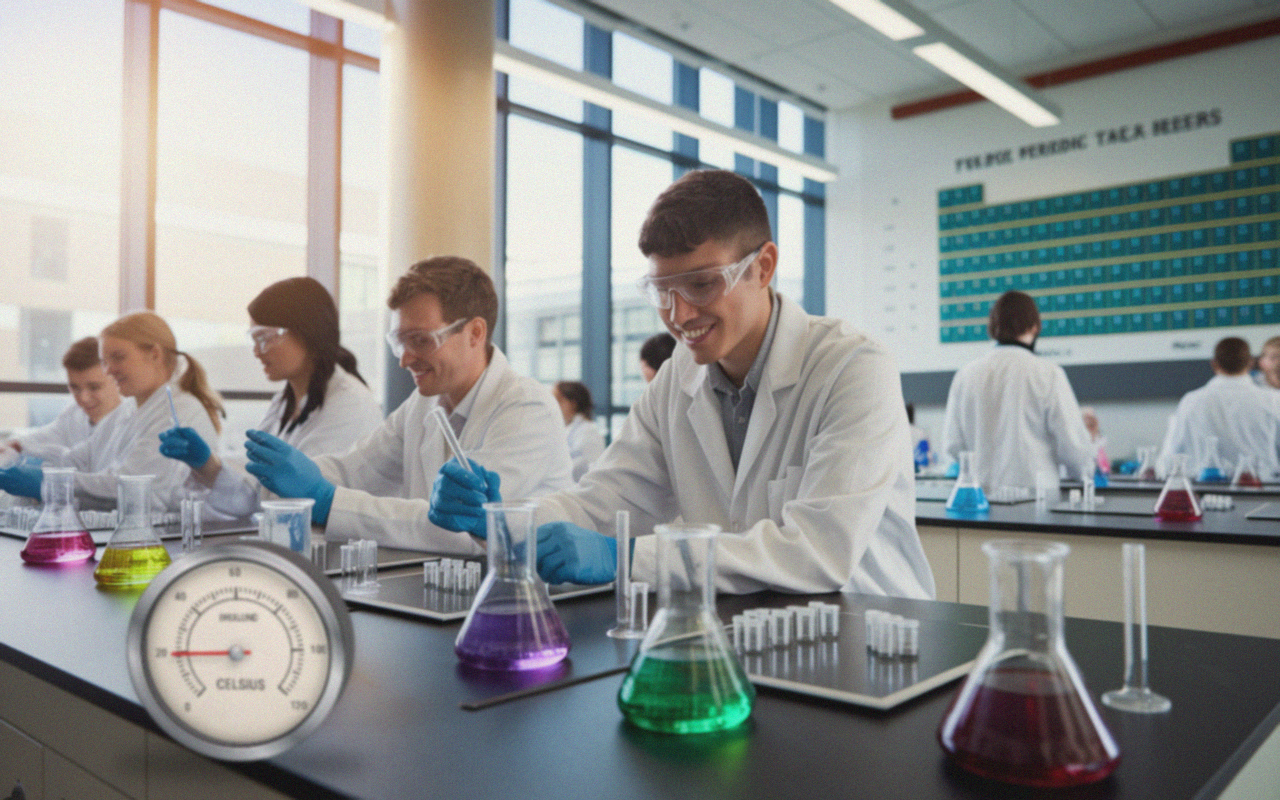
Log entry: °C 20
